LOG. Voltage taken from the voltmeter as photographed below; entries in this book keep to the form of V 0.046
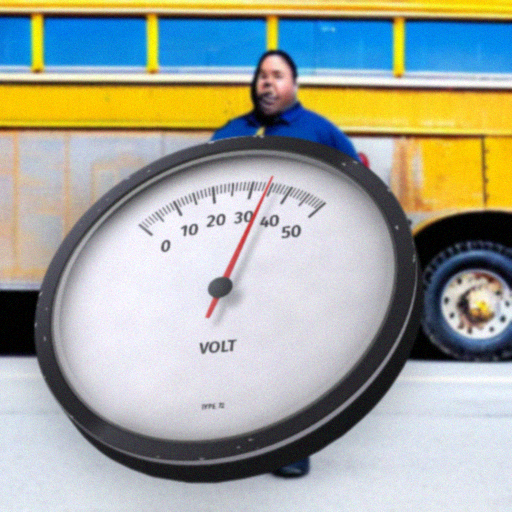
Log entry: V 35
